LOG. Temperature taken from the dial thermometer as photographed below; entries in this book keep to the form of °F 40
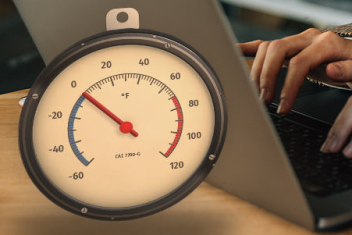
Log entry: °F 0
